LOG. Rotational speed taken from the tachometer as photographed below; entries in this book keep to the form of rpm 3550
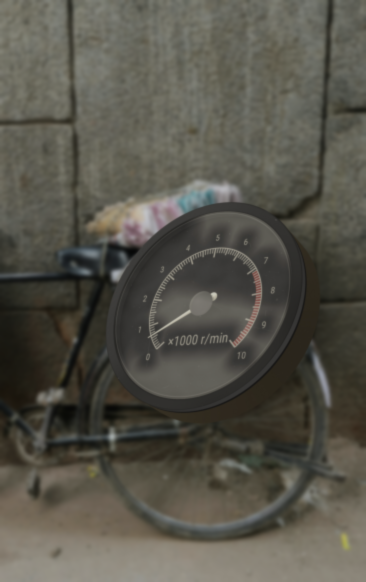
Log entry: rpm 500
